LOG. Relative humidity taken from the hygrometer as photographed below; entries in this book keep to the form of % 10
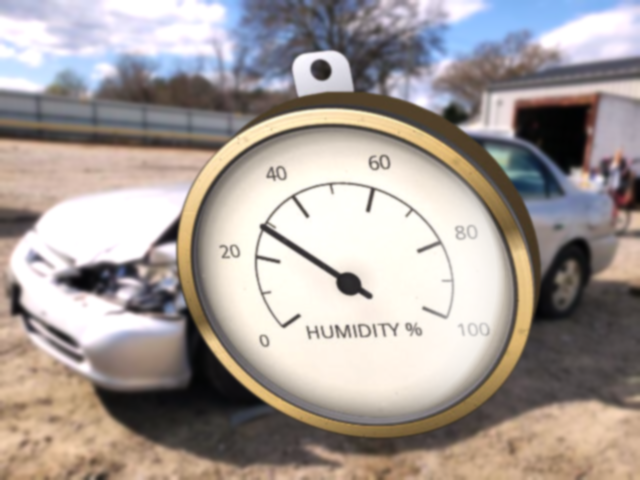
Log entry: % 30
